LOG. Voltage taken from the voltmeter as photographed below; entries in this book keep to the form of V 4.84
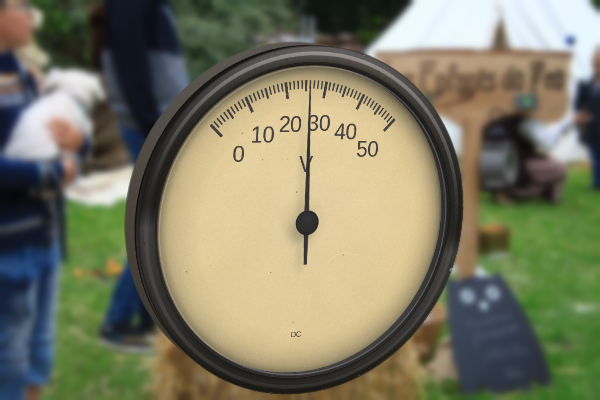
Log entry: V 25
